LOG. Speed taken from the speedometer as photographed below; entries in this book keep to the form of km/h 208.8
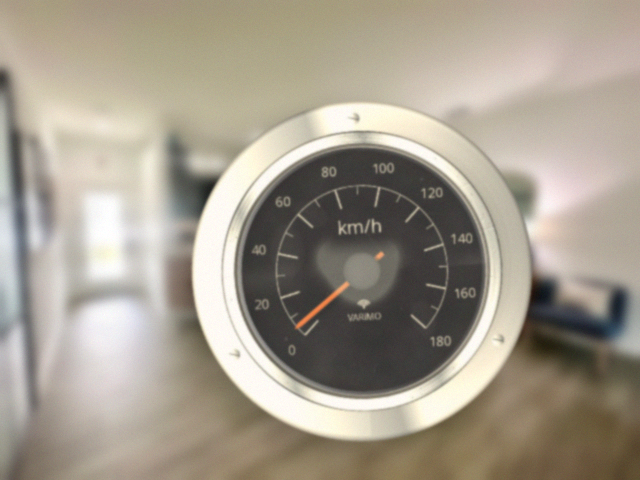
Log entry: km/h 5
